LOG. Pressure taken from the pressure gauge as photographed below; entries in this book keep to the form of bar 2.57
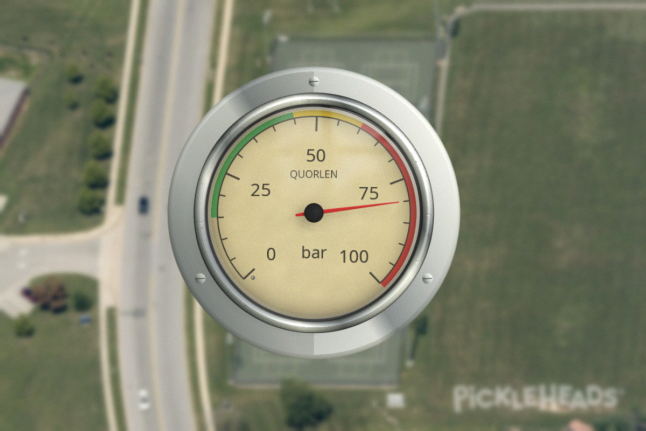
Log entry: bar 80
